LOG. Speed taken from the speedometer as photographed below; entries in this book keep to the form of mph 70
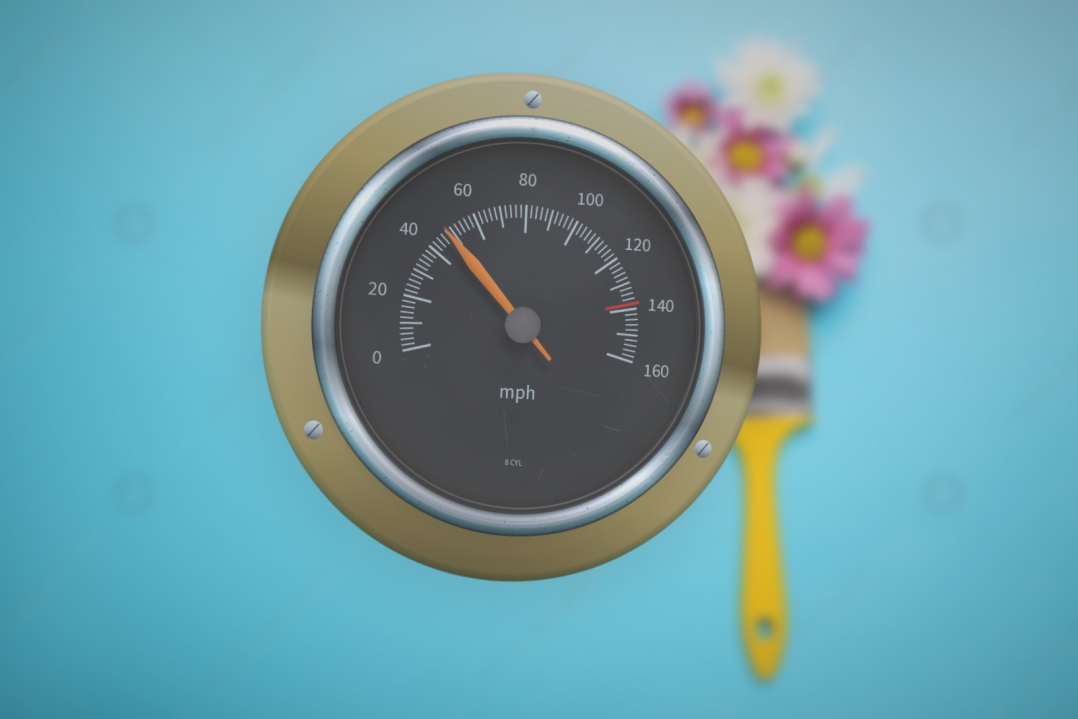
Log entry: mph 48
